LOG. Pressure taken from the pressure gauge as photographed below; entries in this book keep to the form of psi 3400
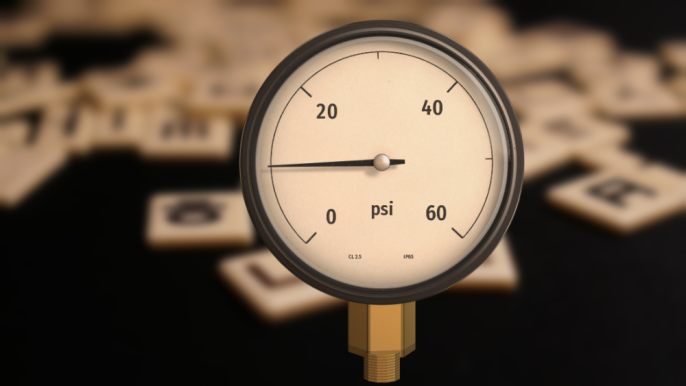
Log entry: psi 10
